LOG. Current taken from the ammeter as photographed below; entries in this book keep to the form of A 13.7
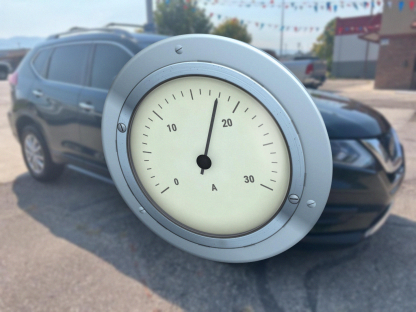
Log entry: A 18
